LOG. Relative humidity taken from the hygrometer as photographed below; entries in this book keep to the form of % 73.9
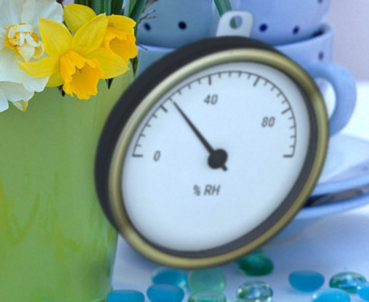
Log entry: % 24
